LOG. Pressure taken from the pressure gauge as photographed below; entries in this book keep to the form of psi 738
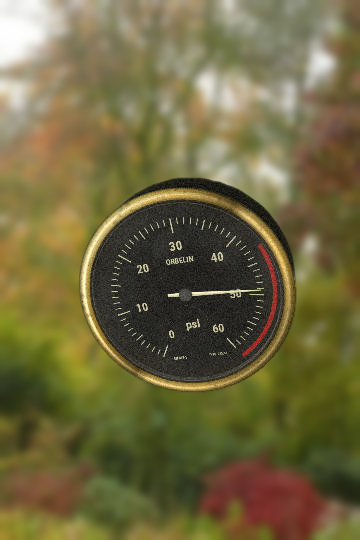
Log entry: psi 49
